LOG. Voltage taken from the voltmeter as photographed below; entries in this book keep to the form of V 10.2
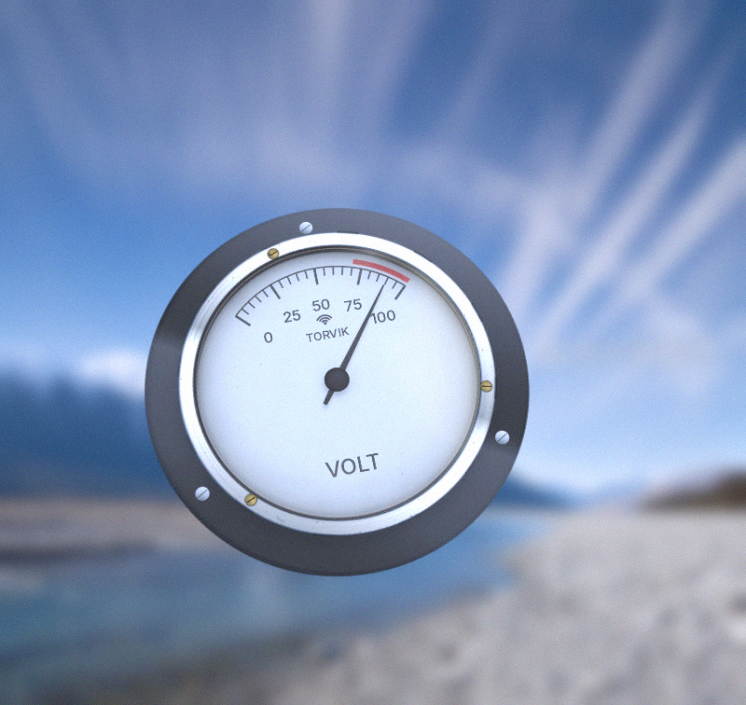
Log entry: V 90
